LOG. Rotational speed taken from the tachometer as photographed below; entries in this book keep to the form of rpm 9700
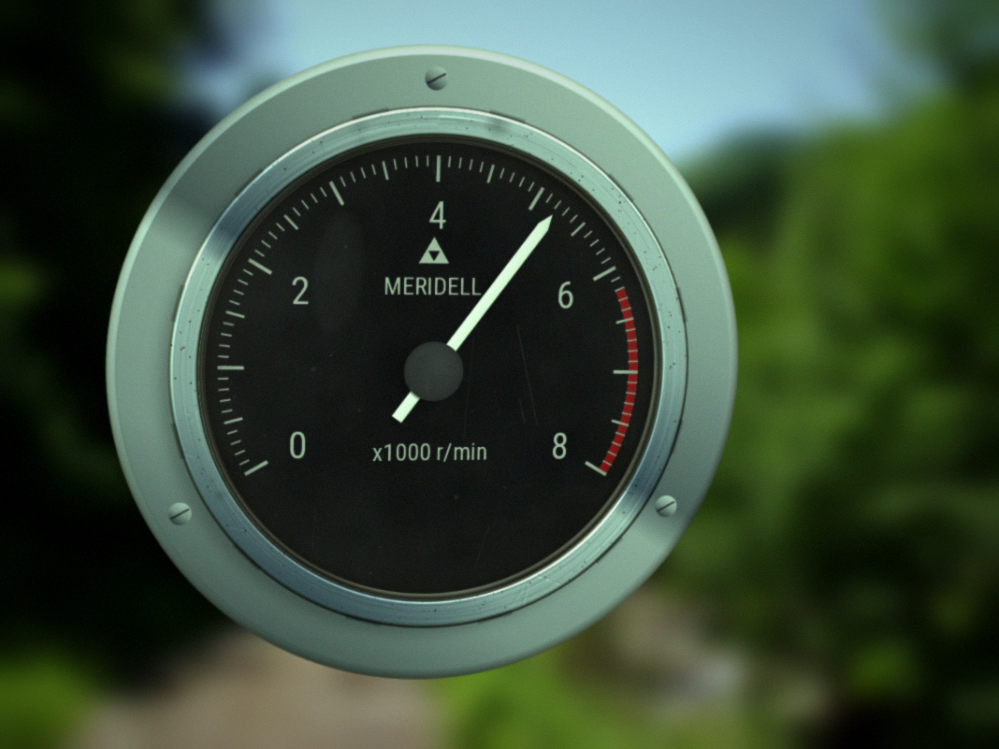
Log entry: rpm 5200
